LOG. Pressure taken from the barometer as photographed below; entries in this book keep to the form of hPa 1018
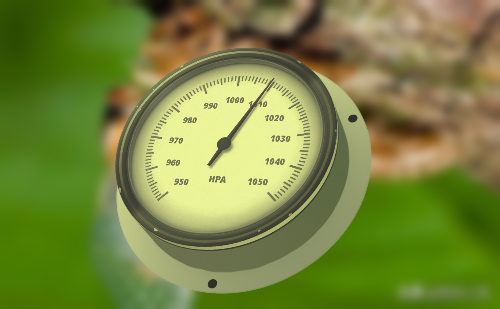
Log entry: hPa 1010
